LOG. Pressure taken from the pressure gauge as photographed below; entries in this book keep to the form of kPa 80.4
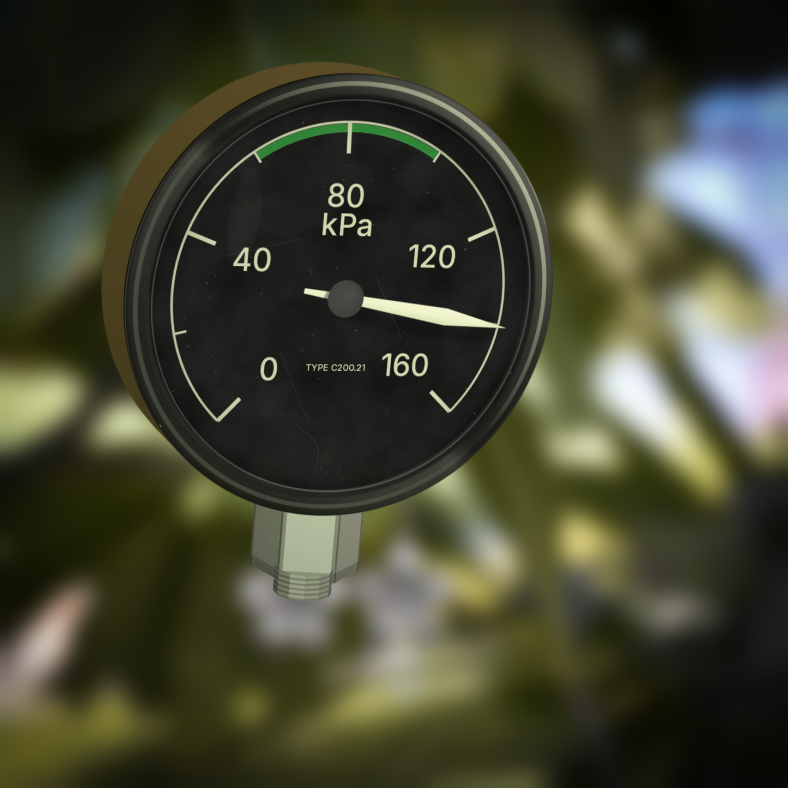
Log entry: kPa 140
